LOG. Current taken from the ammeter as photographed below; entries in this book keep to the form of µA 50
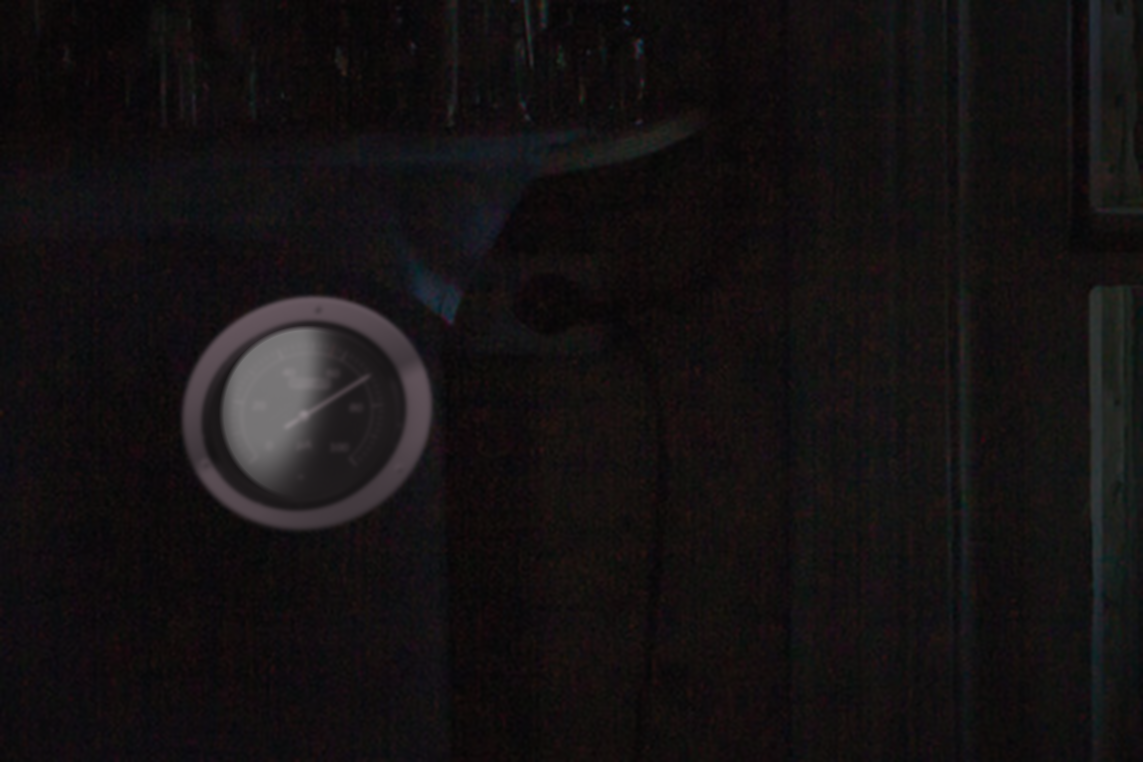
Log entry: µA 70
